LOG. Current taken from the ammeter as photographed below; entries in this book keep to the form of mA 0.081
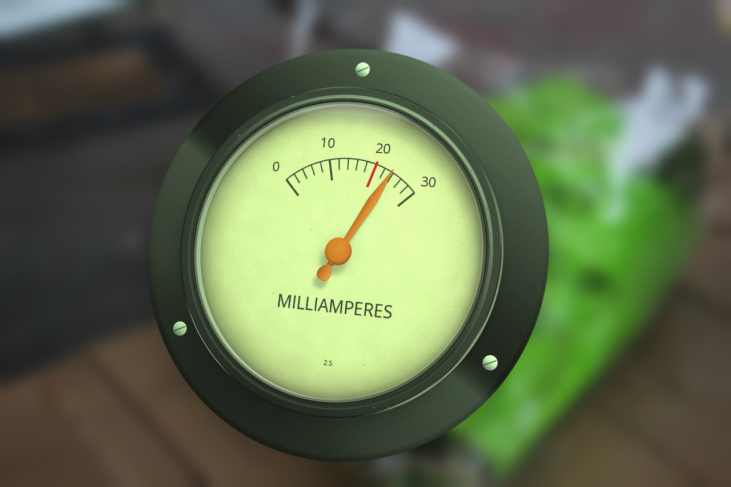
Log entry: mA 24
